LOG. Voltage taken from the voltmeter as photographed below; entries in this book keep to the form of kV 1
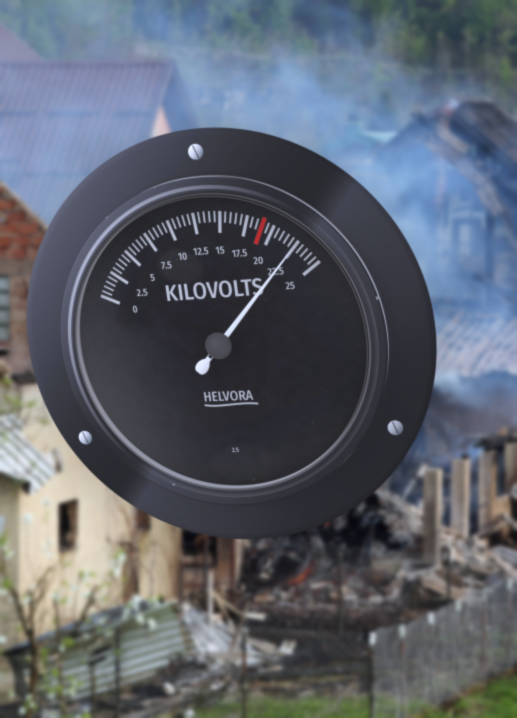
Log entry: kV 22.5
